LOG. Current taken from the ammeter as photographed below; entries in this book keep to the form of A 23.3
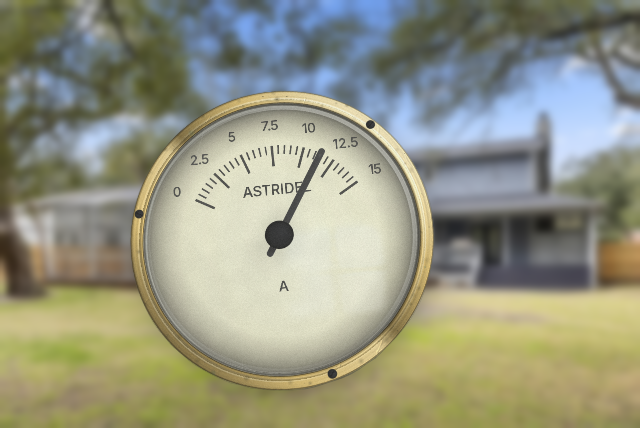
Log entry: A 11.5
